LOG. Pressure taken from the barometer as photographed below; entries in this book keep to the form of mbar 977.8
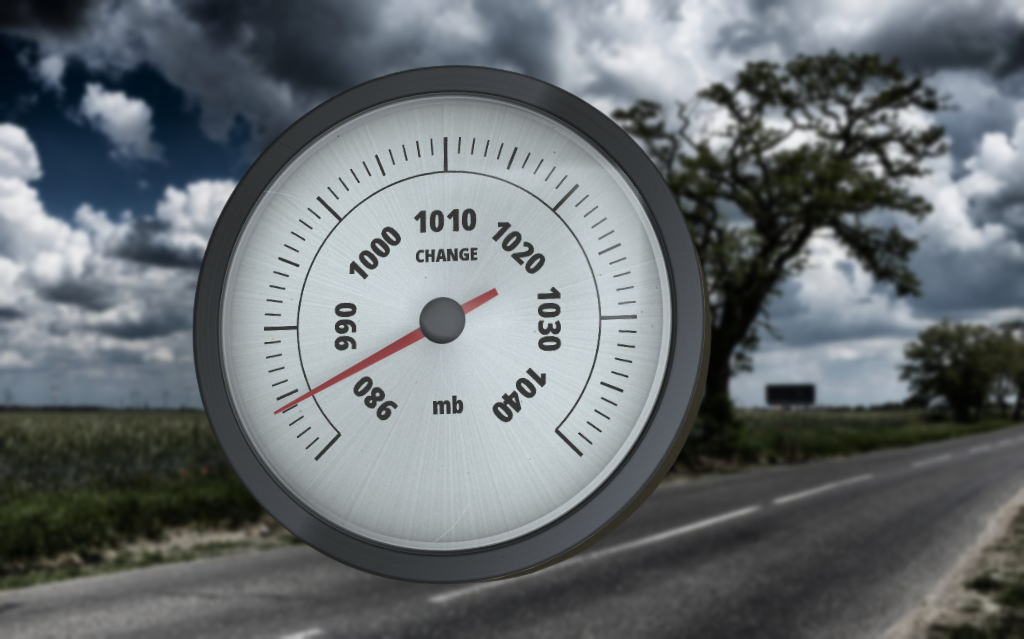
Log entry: mbar 984
